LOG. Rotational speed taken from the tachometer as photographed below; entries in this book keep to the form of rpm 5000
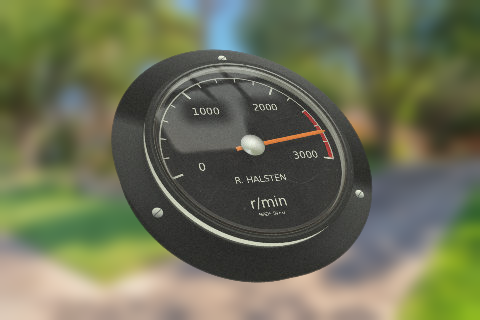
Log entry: rpm 2700
